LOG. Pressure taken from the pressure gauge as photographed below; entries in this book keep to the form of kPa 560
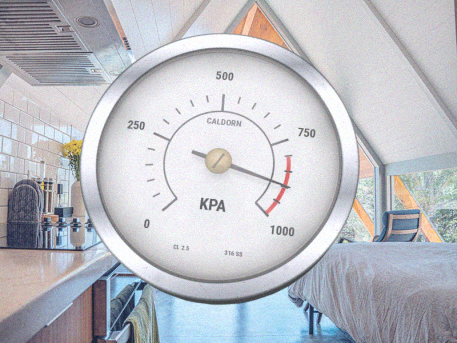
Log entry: kPa 900
